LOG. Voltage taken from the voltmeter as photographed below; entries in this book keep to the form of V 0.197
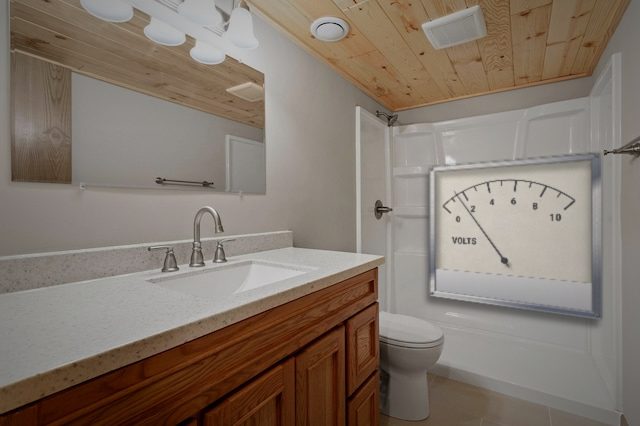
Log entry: V 1.5
